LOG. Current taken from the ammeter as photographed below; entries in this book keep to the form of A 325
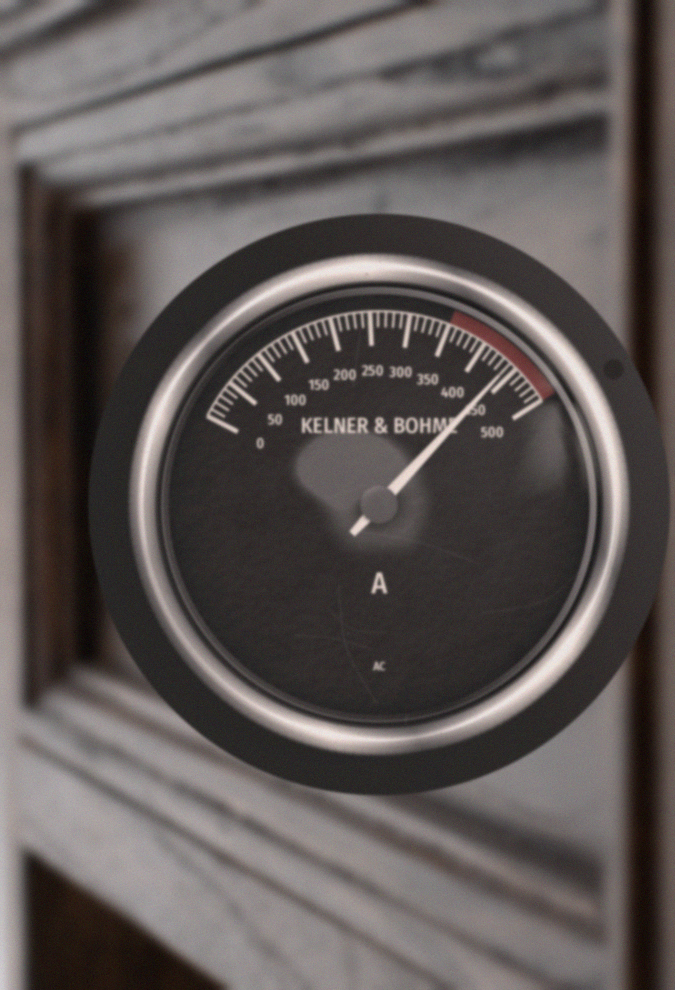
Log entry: A 440
